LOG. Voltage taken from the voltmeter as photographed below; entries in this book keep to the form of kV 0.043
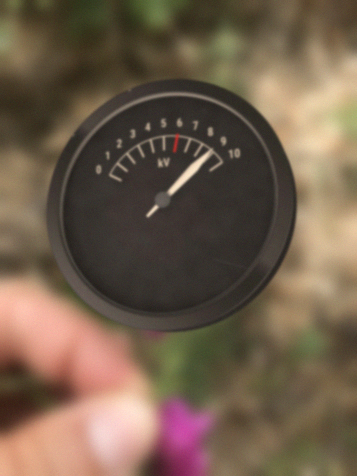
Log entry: kV 9
